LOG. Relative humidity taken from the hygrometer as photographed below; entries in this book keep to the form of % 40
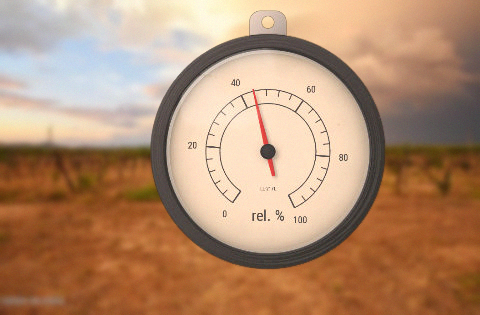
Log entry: % 44
